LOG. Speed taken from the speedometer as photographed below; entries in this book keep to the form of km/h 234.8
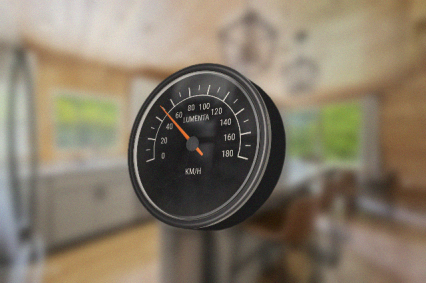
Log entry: km/h 50
